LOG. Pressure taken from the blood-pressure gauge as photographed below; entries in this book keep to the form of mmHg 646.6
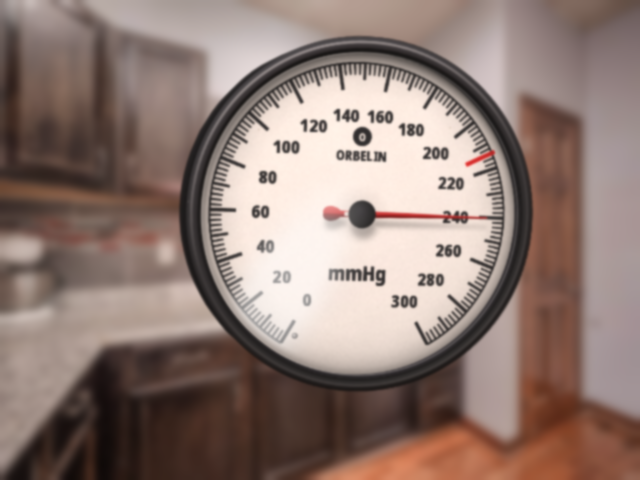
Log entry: mmHg 240
